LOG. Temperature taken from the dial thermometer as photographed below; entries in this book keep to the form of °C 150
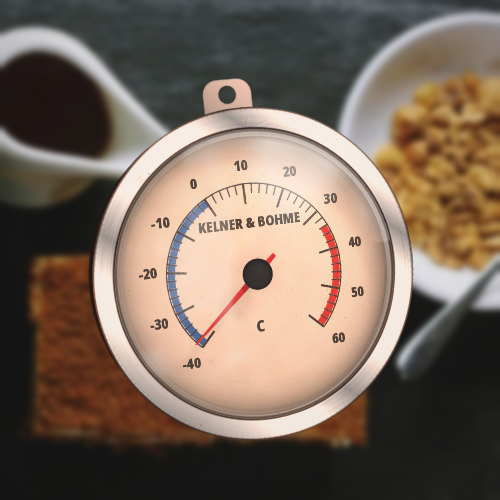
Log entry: °C -38
